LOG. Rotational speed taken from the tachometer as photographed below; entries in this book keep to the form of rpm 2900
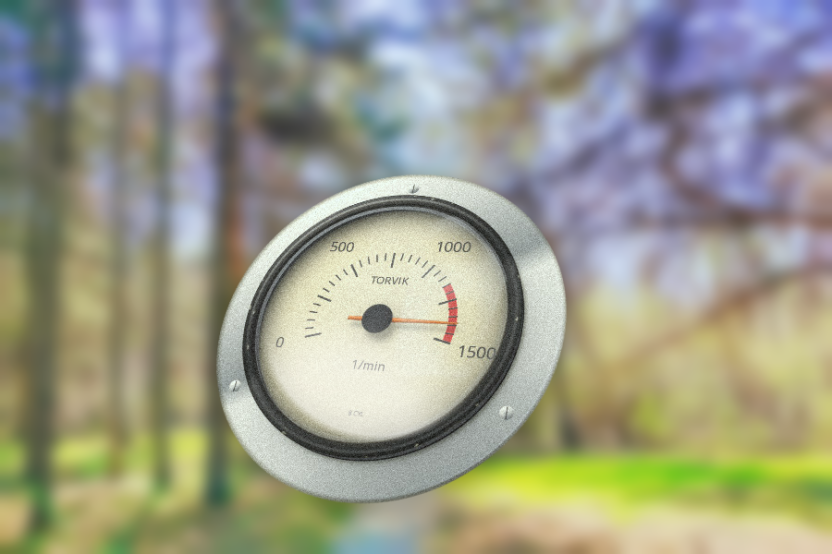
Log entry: rpm 1400
